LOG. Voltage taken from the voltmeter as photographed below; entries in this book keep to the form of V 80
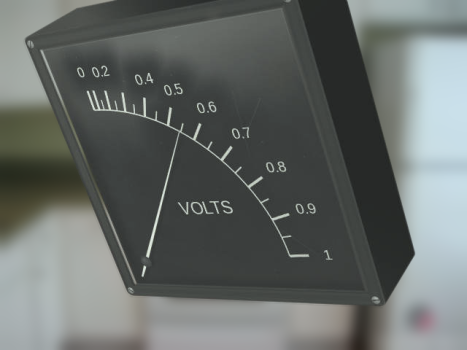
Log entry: V 0.55
